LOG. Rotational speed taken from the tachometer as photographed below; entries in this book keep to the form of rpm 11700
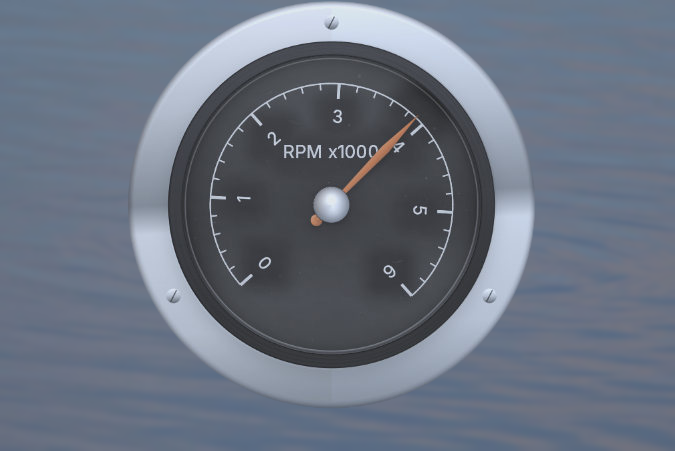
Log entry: rpm 3900
